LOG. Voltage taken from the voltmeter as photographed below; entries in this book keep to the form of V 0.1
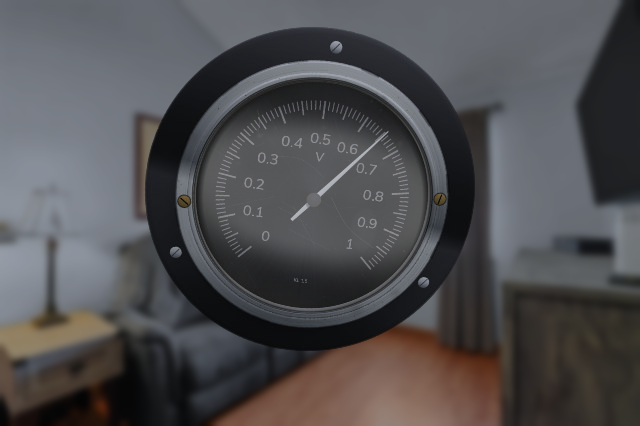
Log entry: V 0.65
